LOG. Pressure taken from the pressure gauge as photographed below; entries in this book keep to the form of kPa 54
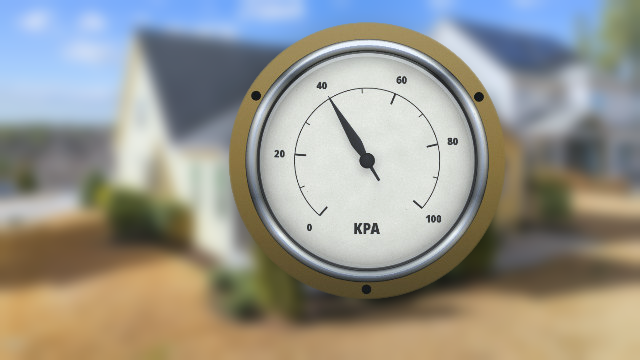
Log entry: kPa 40
